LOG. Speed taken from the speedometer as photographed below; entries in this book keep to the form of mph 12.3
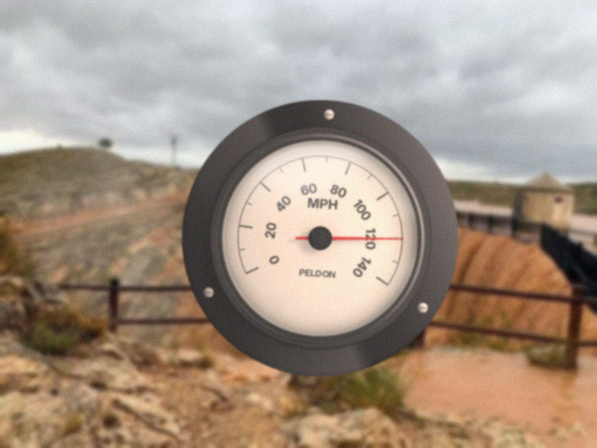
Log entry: mph 120
